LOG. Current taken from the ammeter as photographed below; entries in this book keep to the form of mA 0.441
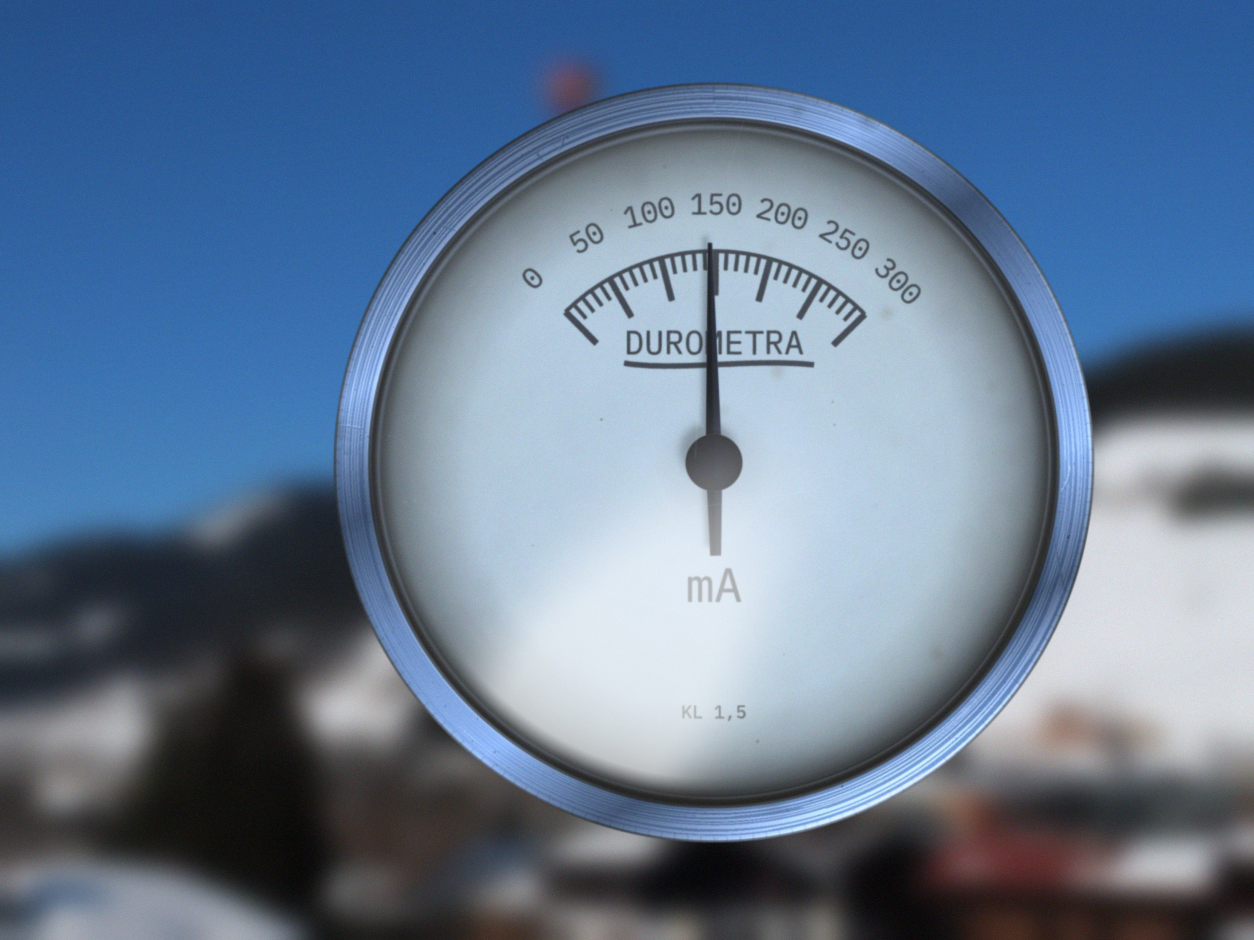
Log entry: mA 145
